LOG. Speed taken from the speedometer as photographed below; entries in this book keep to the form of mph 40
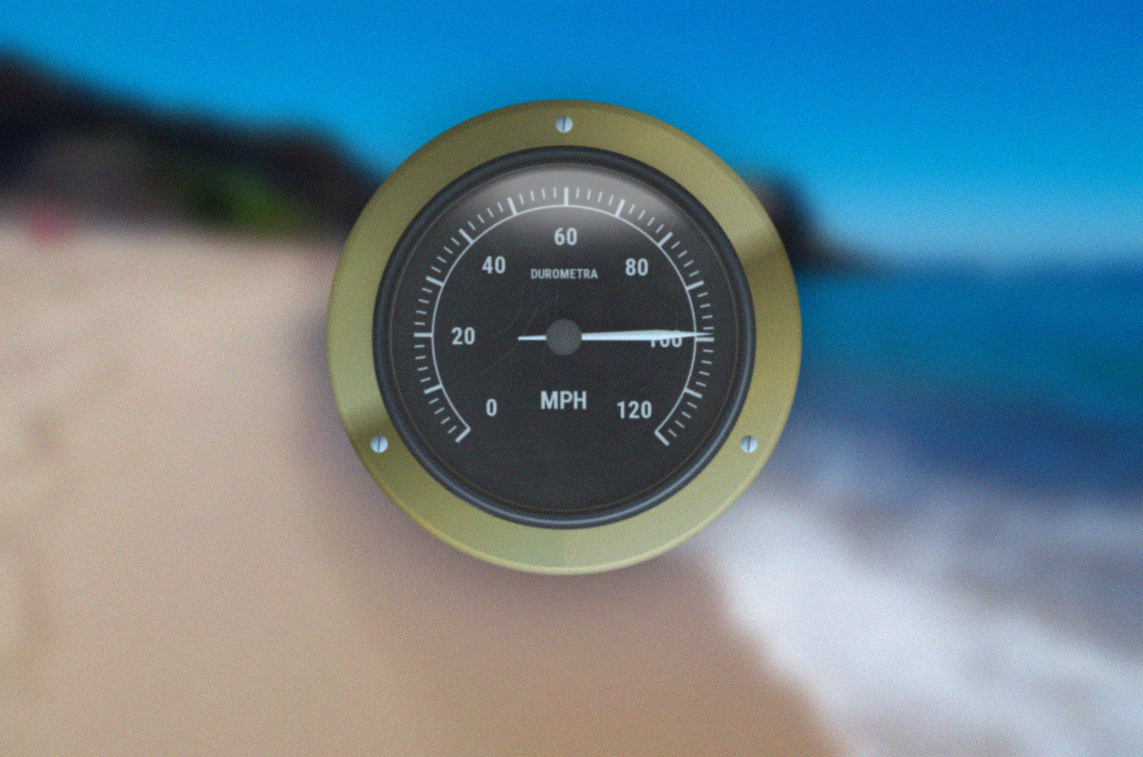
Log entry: mph 99
